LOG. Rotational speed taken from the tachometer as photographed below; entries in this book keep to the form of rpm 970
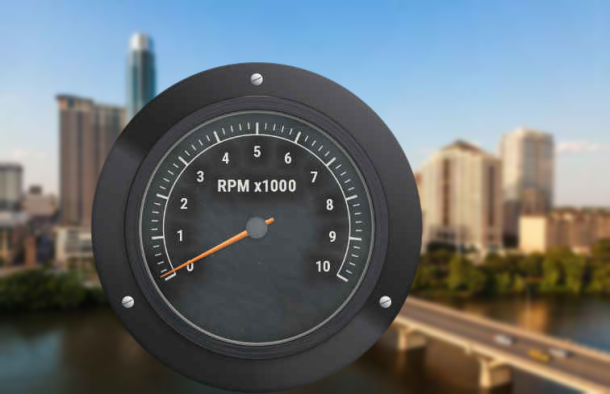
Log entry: rpm 100
